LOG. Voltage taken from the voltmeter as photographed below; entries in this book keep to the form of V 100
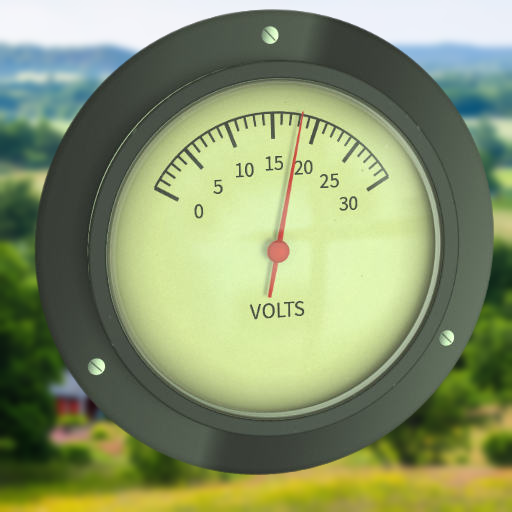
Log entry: V 18
